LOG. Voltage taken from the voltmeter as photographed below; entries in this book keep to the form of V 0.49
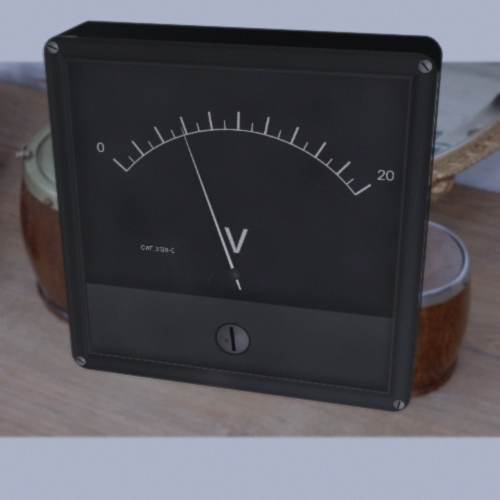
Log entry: V 6
